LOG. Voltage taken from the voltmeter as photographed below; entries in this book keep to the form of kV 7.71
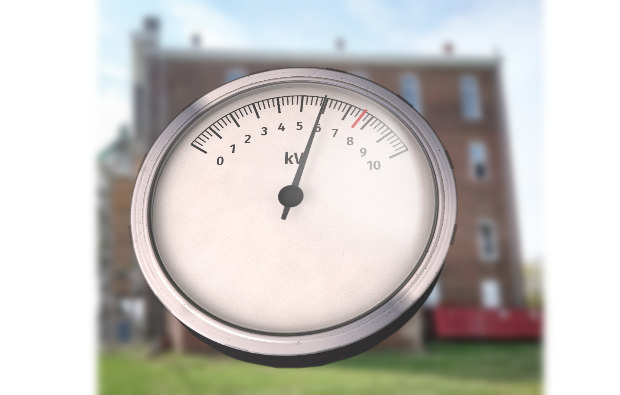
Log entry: kV 6
